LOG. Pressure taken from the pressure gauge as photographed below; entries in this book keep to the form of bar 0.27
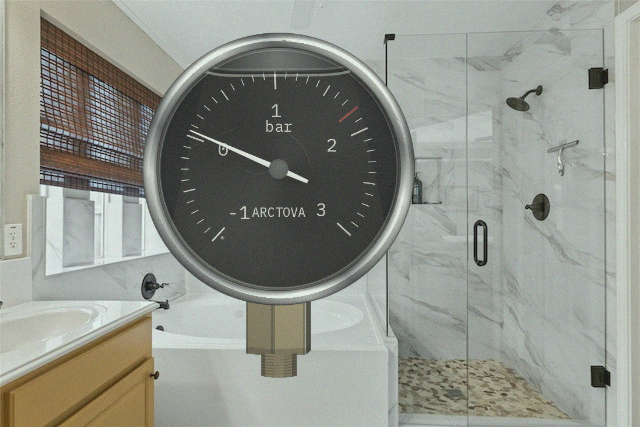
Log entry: bar 0.05
